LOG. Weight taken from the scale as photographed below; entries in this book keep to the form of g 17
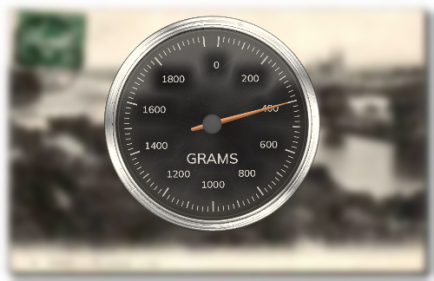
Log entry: g 400
